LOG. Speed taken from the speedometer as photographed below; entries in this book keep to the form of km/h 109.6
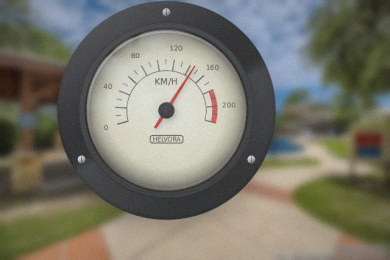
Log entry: km/h 145
